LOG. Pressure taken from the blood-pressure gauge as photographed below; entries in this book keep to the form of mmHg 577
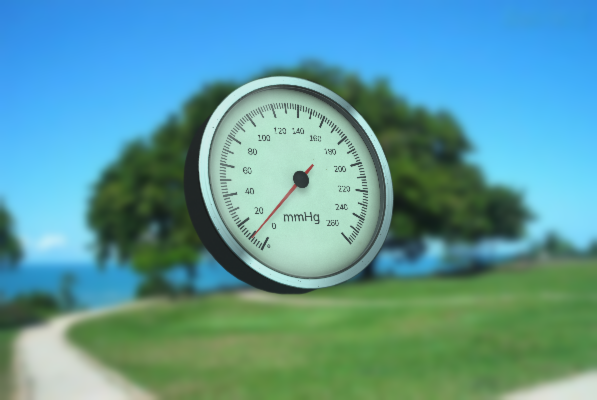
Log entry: mmHg 10
